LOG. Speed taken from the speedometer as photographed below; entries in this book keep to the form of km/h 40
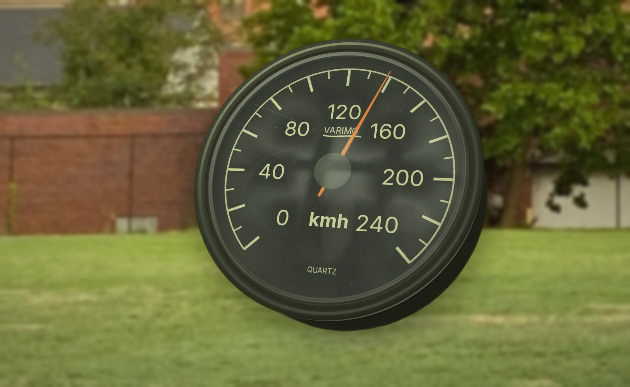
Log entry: km/h 140
